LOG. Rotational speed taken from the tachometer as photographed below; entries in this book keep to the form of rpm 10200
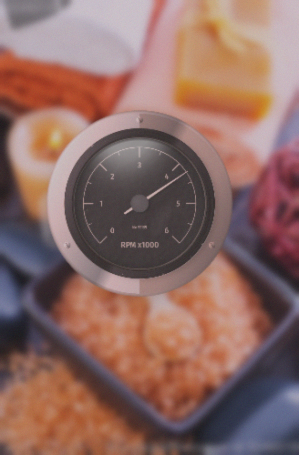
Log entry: rpm 4250
